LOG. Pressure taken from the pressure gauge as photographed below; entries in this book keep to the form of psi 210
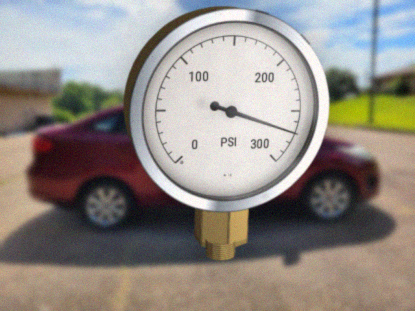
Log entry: psi 270
